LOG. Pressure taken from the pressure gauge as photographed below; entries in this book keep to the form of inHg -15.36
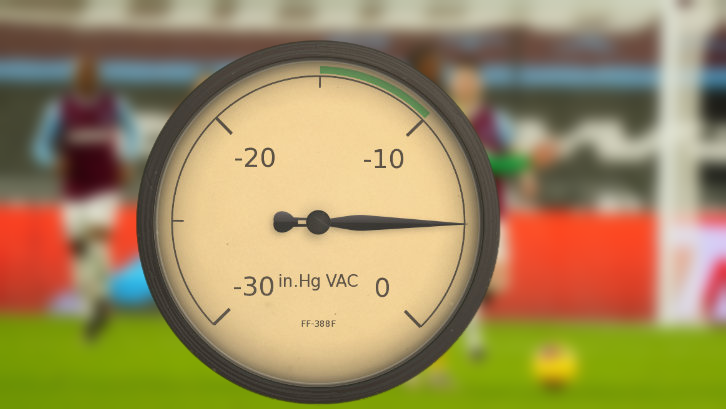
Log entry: inHg -5
